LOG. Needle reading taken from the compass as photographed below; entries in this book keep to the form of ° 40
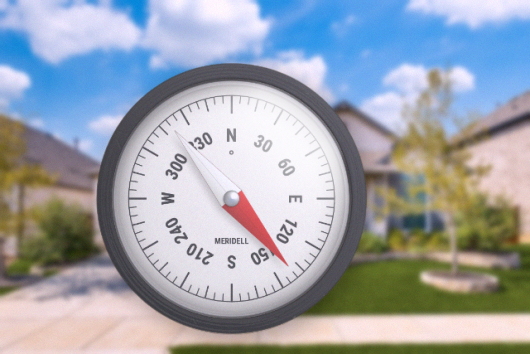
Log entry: ° 140
